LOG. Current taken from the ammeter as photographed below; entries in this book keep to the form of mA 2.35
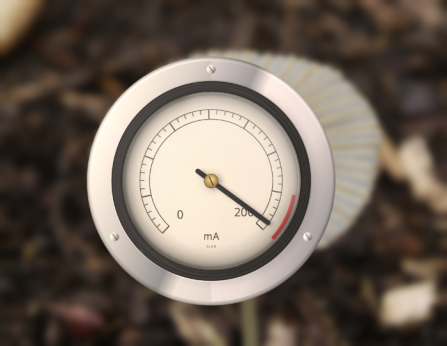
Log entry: mA 195
